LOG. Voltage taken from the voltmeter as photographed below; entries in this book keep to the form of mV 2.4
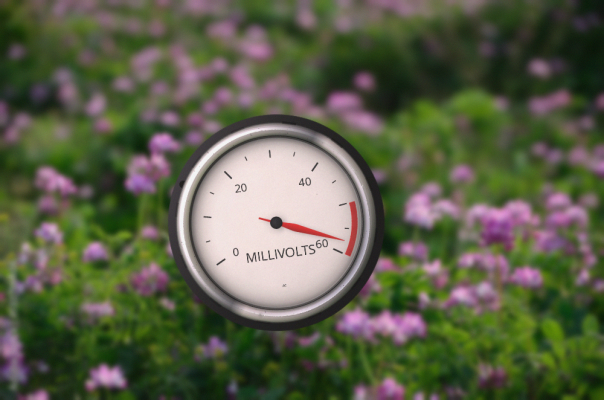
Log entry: mV 57.5
